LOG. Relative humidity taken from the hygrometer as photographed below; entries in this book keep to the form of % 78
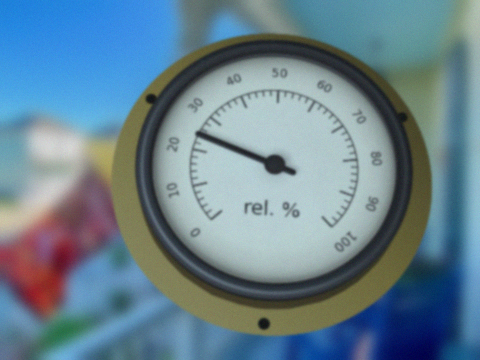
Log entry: % 24
